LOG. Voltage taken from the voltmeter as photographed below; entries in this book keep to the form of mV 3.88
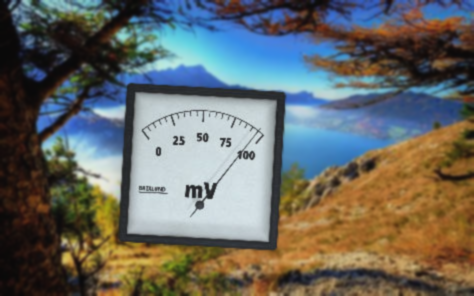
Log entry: mV 95
